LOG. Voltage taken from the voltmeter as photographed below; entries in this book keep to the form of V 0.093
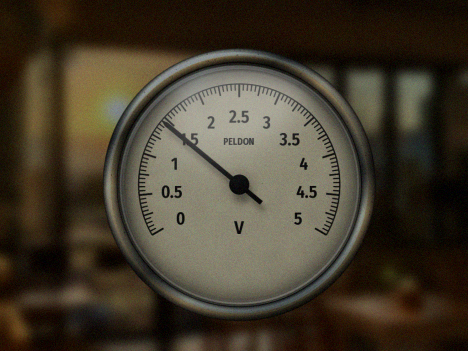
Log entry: V 1.45
